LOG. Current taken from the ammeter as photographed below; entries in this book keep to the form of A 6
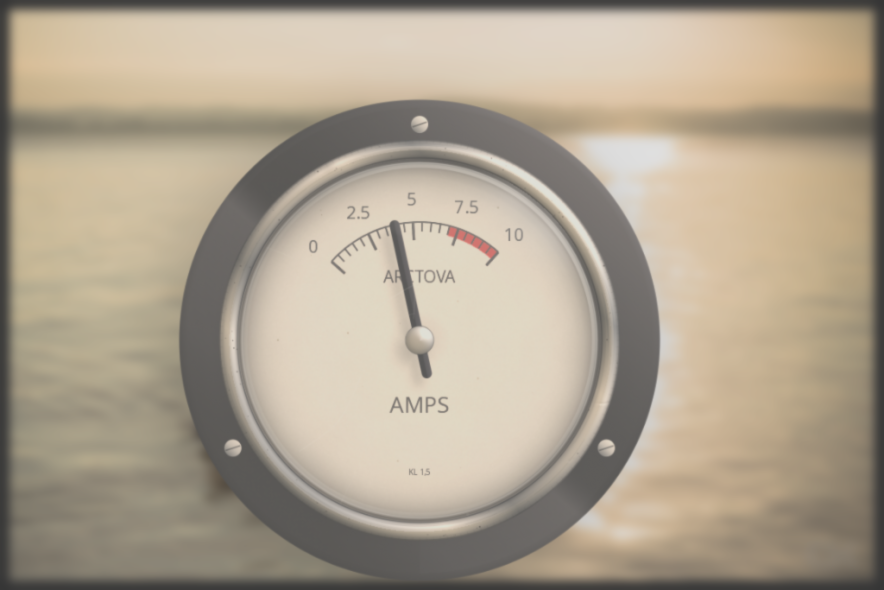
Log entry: A 4
